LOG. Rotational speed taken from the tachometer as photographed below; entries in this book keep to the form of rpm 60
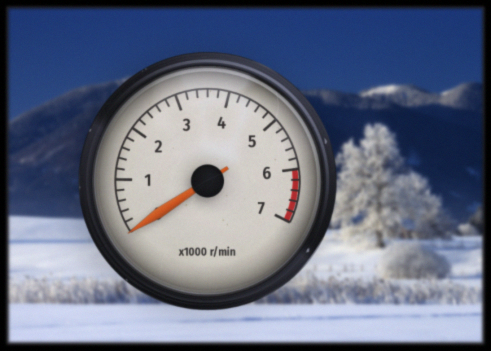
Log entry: rpm 0
